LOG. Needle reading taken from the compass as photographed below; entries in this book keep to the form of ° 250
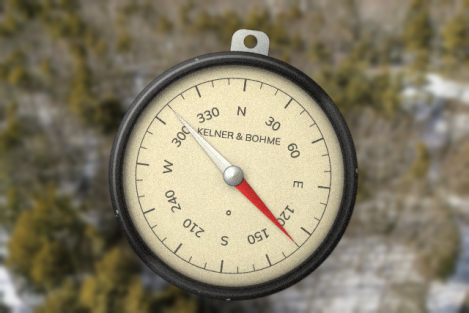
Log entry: ° 130
